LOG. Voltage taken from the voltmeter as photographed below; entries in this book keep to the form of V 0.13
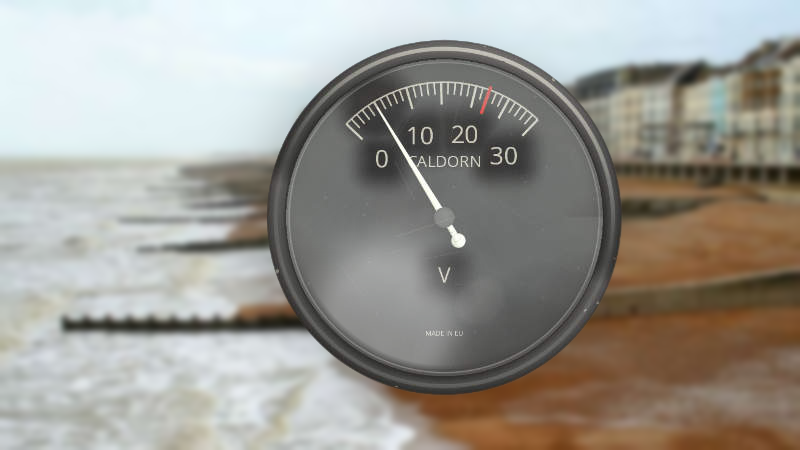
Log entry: V 5
